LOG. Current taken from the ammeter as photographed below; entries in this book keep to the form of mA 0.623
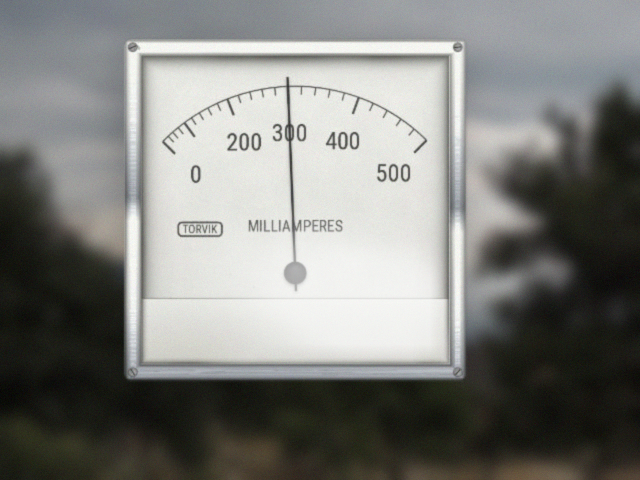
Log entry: mA 300
